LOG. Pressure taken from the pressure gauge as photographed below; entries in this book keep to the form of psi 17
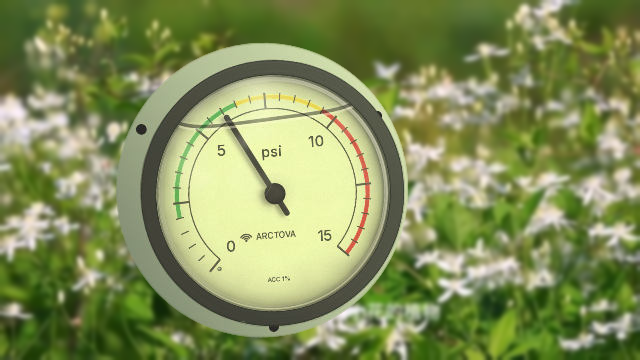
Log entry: psi 6
